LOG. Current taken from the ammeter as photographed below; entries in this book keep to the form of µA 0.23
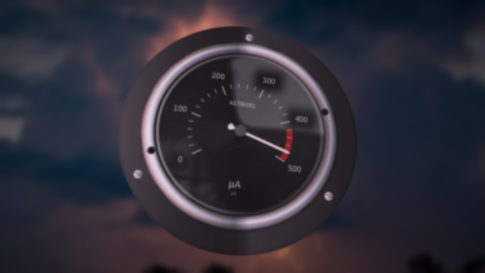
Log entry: µA 480
